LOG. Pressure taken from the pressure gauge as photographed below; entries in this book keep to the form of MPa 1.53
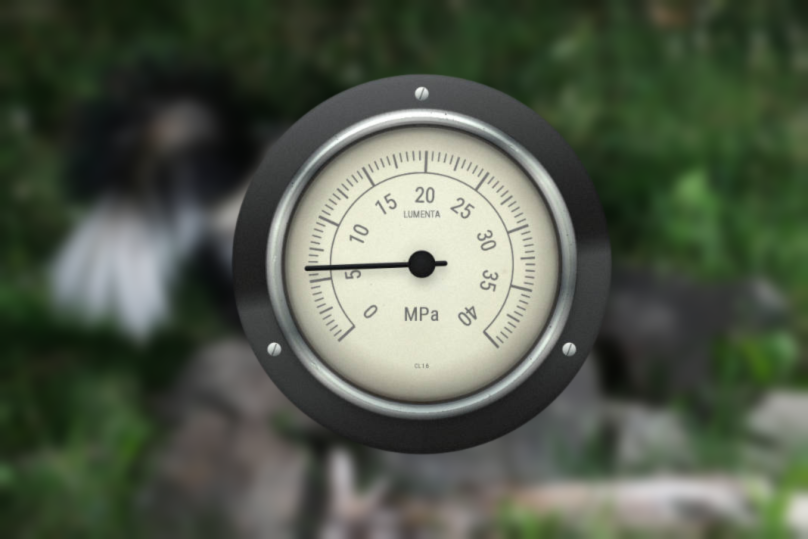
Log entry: MPa 6
